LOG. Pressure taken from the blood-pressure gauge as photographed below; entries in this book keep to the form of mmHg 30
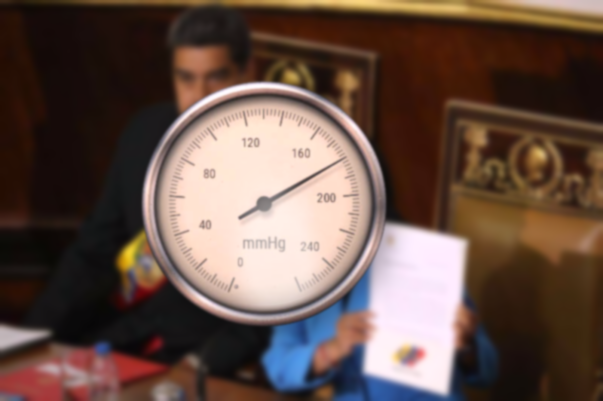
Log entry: mmHg 180
